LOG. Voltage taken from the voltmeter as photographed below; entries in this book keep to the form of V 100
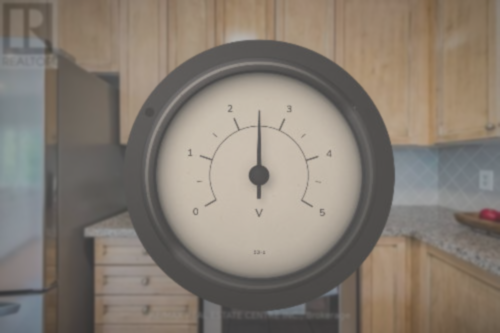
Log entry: V 2.5
